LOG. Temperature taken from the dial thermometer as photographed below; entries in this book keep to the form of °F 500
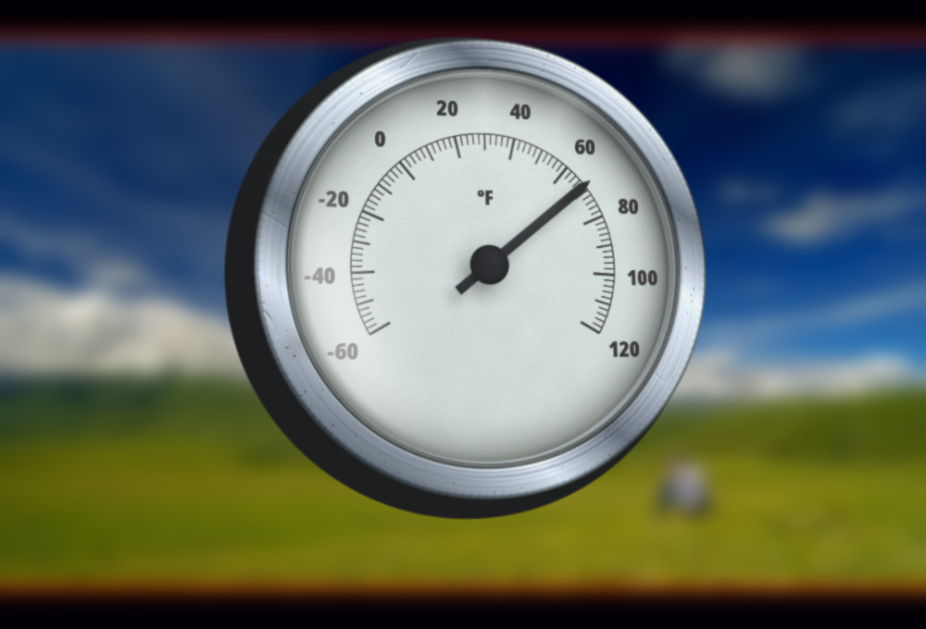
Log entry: °F 68
